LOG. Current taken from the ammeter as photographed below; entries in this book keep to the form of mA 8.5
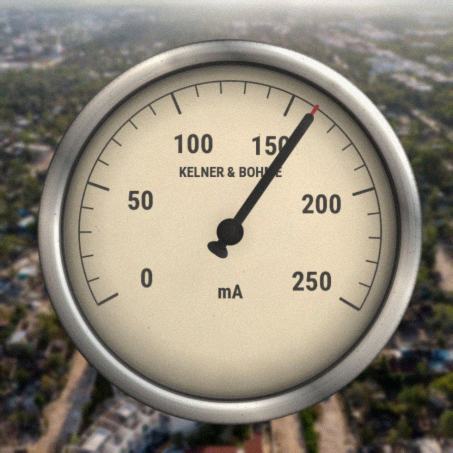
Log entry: mA 160
